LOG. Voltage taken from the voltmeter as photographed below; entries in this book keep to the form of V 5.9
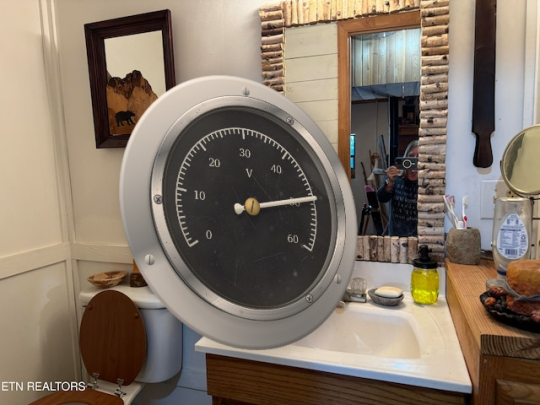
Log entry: V 50
